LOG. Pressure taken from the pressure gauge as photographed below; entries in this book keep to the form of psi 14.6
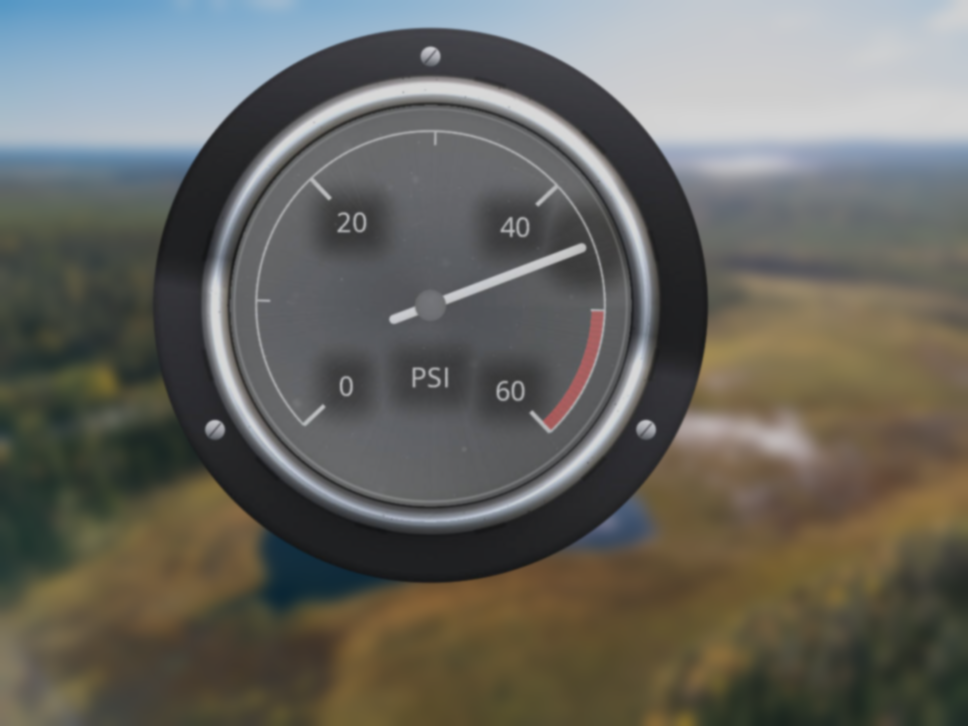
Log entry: psi 45
